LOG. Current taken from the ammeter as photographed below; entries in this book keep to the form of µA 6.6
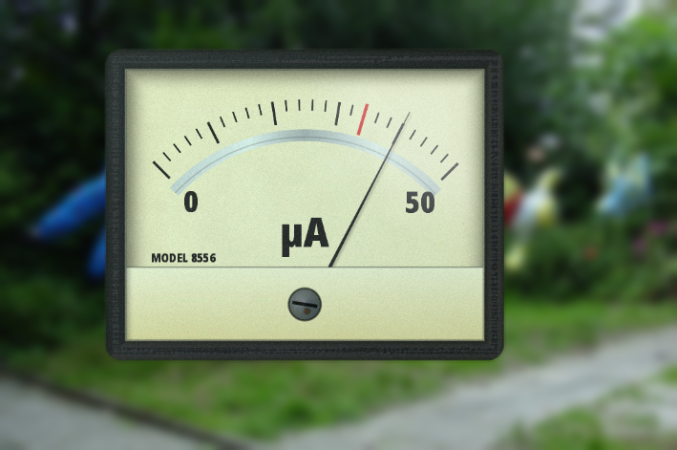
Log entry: µA 40
